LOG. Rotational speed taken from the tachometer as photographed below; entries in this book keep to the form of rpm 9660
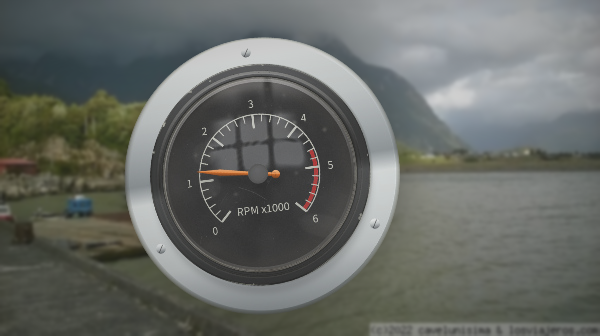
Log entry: rpm 1200
